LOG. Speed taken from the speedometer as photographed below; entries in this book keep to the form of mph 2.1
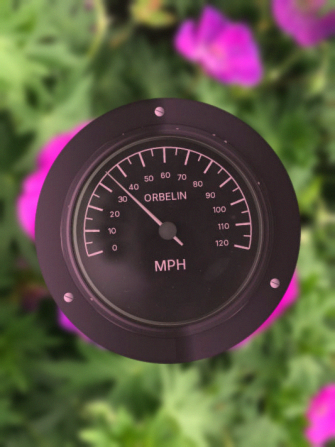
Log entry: mph 35
